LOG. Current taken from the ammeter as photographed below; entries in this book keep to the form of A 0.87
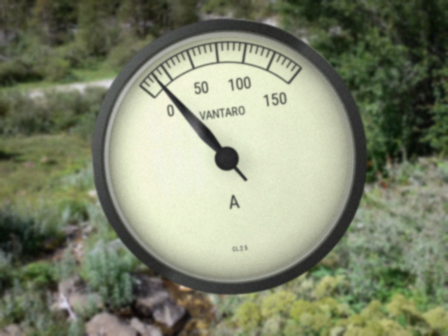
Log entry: A 15
